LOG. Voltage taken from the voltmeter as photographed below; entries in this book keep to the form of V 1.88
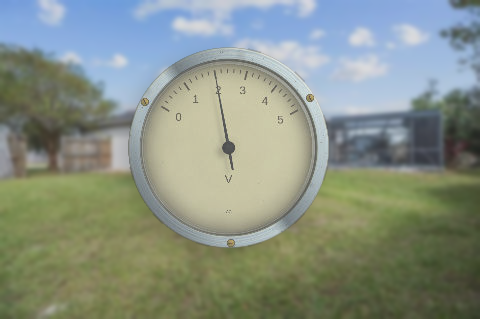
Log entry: V 2
